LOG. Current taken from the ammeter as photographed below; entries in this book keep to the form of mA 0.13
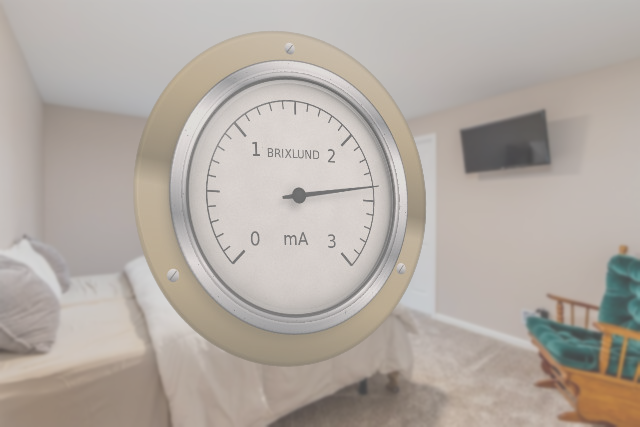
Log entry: mA 2.4
